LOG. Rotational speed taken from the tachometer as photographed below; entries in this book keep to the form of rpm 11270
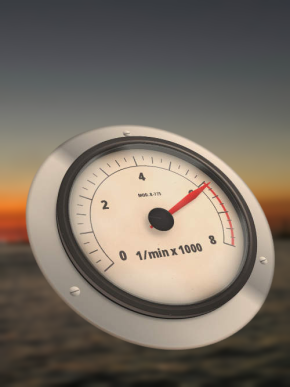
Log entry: rpm 6125
